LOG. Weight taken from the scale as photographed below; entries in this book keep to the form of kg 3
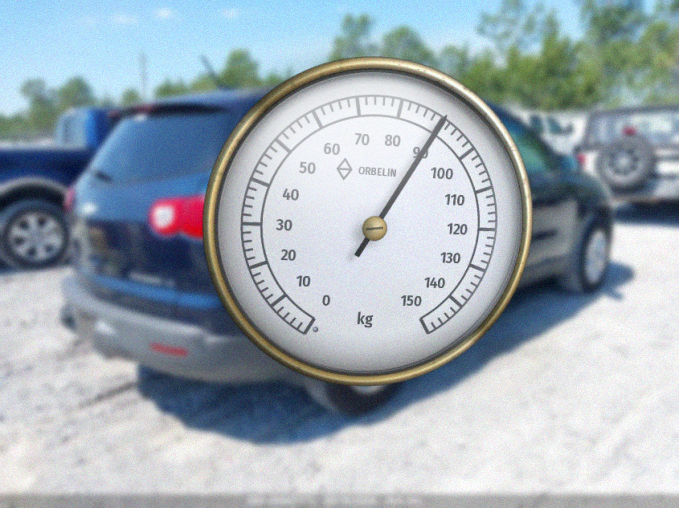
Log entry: kg 90
